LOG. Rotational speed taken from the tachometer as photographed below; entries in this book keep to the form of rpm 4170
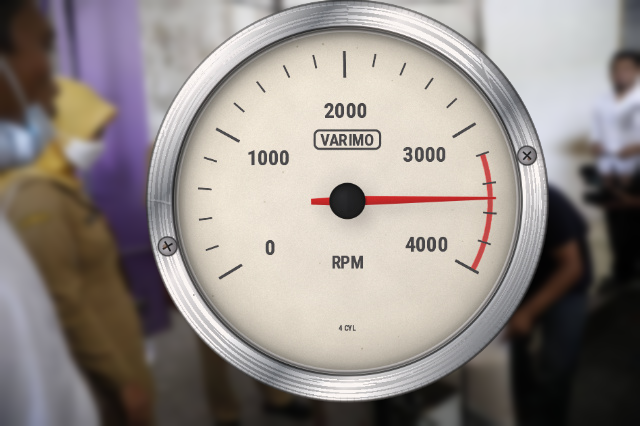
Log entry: rpm 3500
